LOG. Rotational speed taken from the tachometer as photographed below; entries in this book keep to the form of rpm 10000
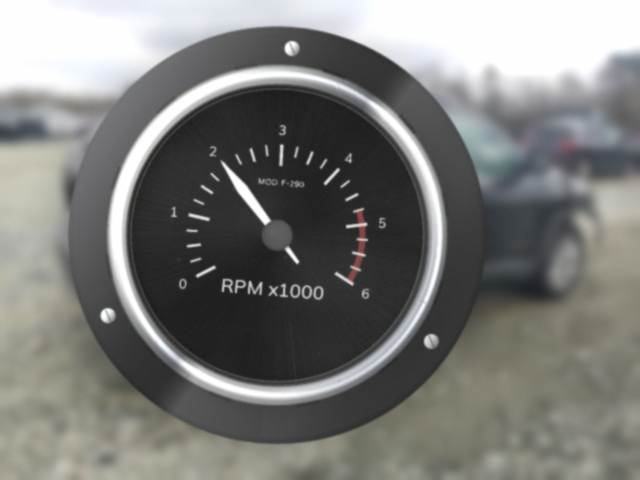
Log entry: rpm 2000
